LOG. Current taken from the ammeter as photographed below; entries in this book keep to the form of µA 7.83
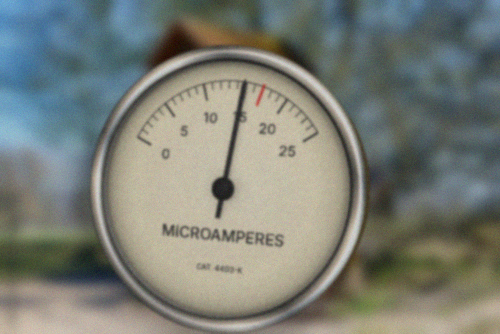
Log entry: µA 15
